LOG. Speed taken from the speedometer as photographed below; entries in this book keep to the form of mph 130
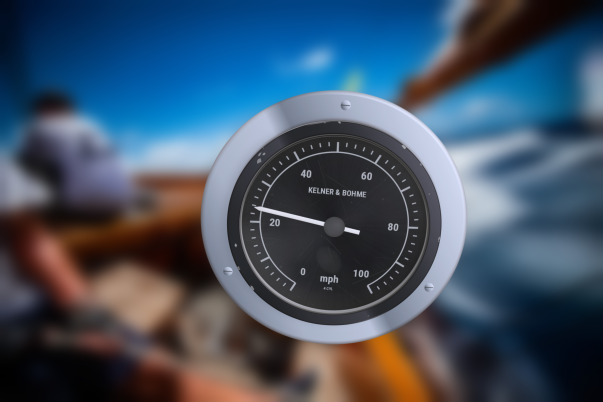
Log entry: mph 24
